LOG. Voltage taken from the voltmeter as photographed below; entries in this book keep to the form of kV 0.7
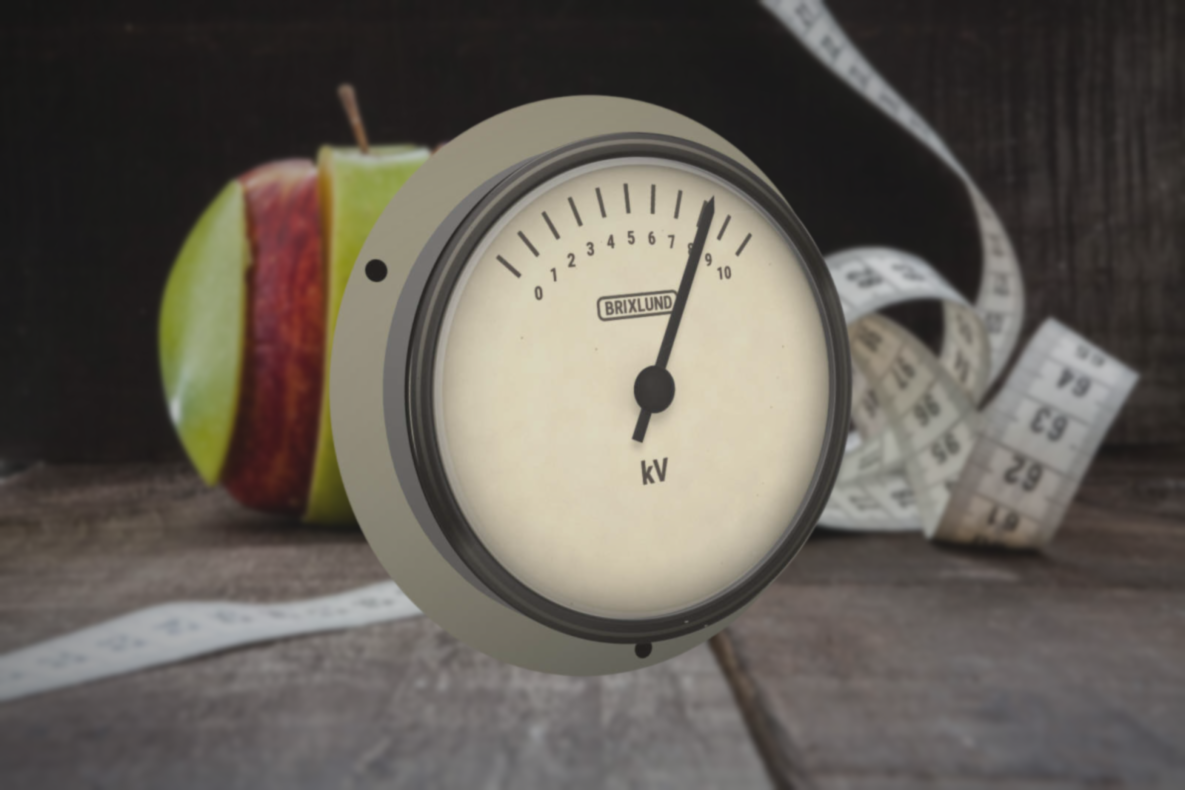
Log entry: kV 8
